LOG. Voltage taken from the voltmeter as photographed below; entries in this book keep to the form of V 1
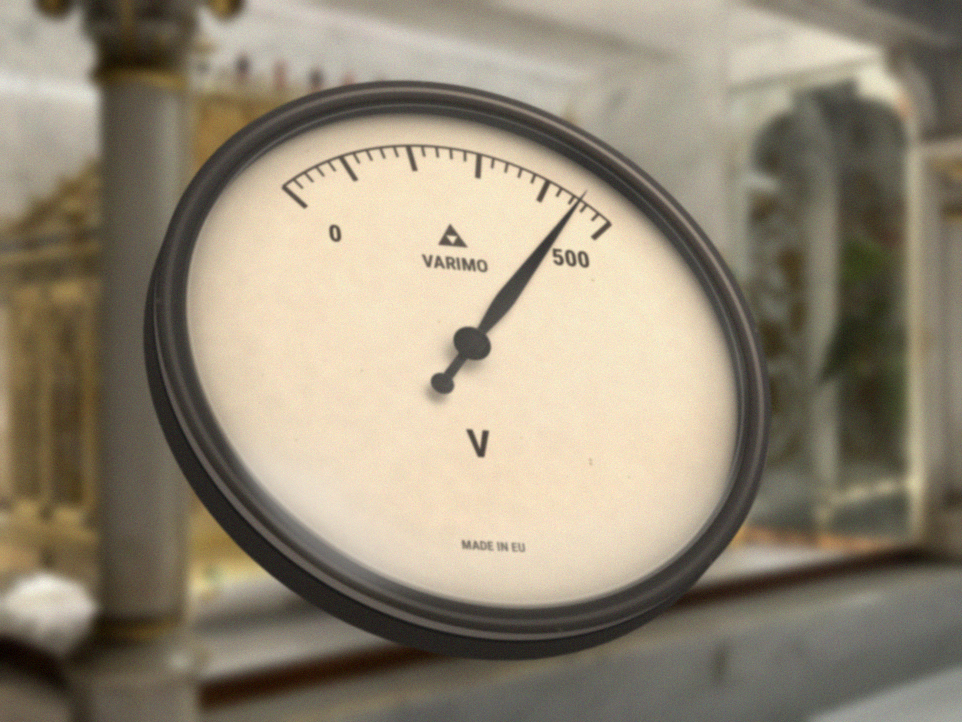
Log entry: V 450
